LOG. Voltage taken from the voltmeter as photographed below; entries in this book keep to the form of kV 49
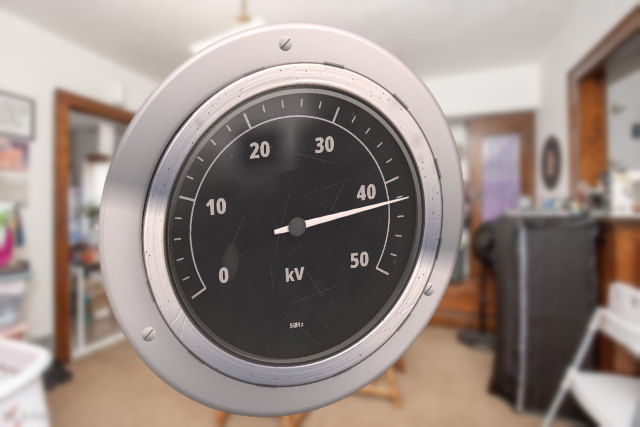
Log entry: kV 42
